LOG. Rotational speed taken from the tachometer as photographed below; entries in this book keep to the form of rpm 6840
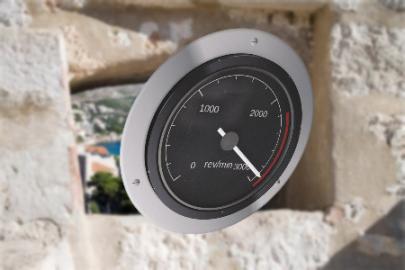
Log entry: rpm 2900
